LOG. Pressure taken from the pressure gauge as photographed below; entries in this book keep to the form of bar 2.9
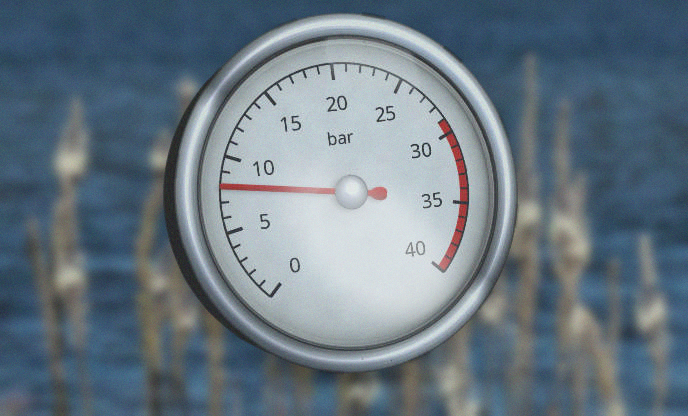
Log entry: bar 8
